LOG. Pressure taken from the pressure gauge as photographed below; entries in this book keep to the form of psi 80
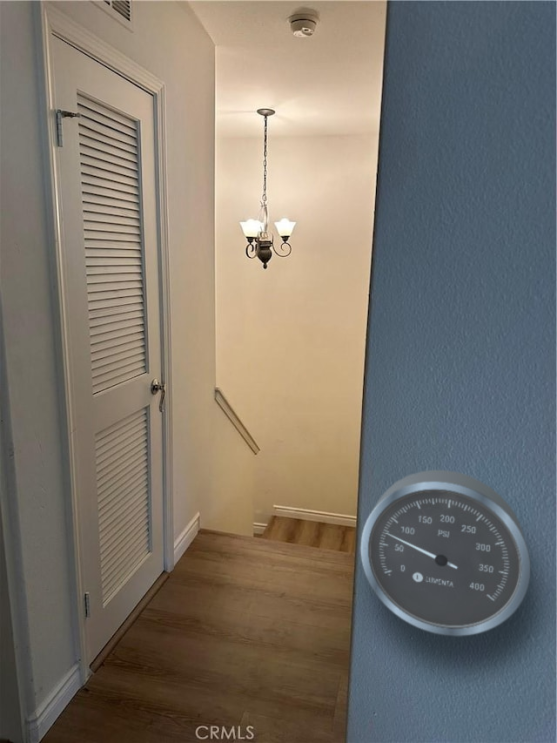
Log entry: psi 75
